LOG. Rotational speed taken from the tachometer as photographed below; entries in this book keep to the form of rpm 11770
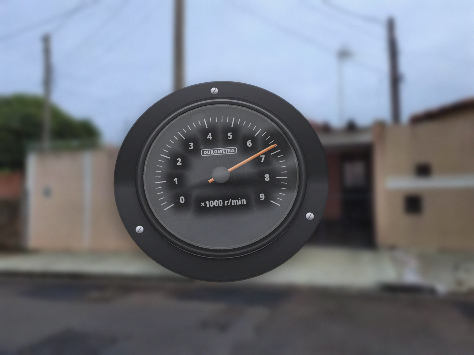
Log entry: rpm 6800
